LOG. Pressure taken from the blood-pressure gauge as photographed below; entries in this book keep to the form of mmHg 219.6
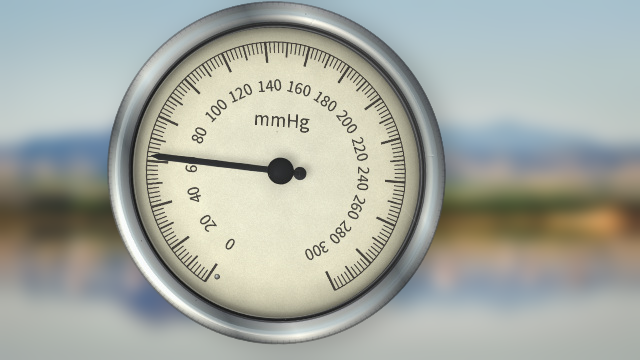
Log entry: mmHg 62
